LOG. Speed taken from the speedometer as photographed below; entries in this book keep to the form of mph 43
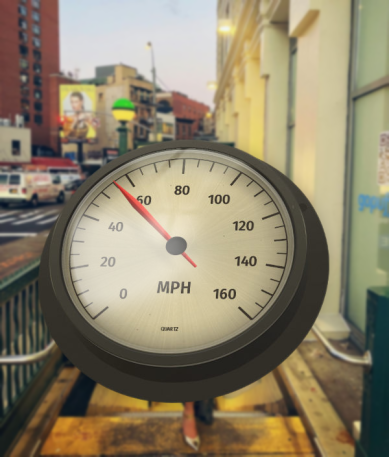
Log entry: mph 55
